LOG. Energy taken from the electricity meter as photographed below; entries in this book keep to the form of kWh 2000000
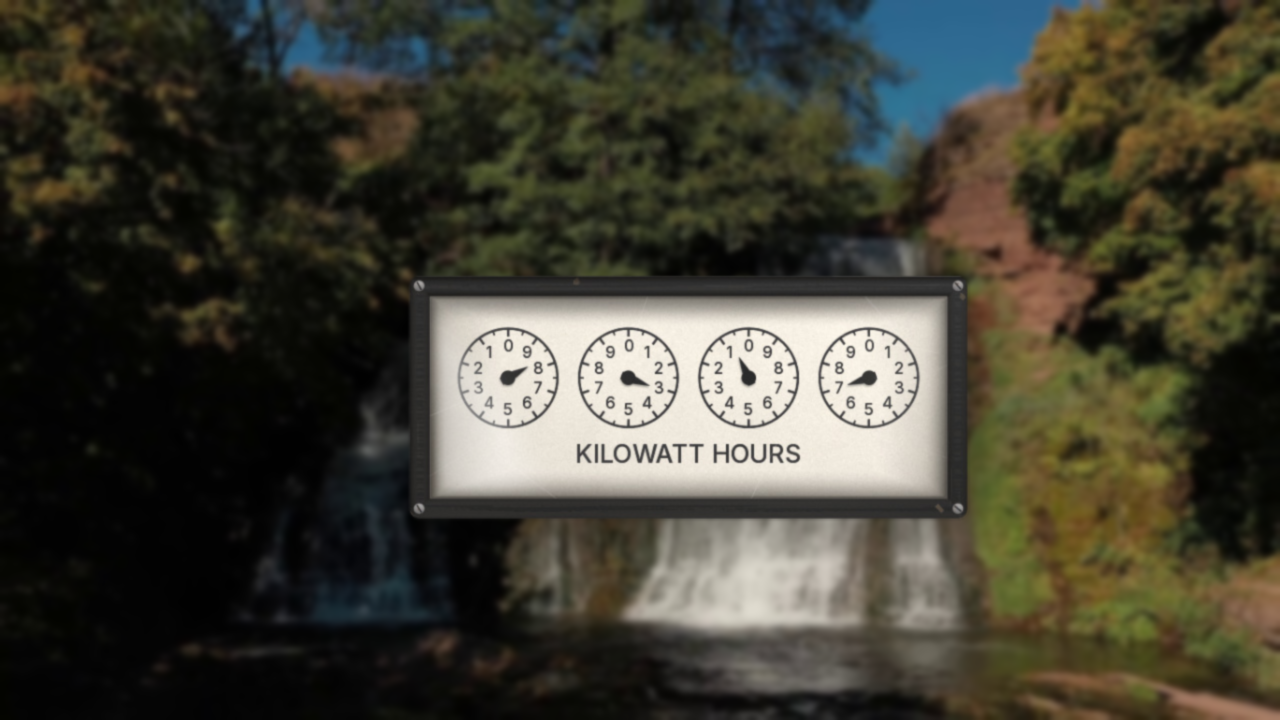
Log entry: kWh 8307
